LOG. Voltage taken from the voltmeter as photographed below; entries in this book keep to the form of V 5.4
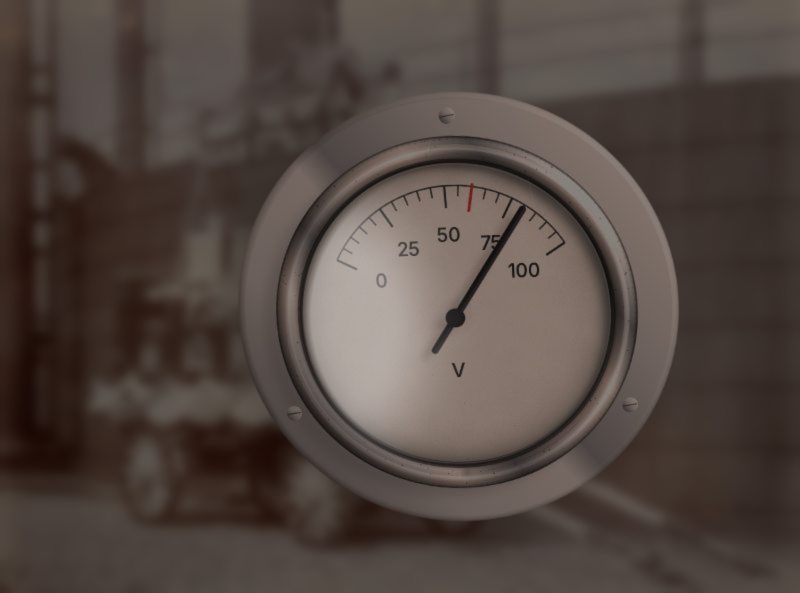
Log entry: V 80
